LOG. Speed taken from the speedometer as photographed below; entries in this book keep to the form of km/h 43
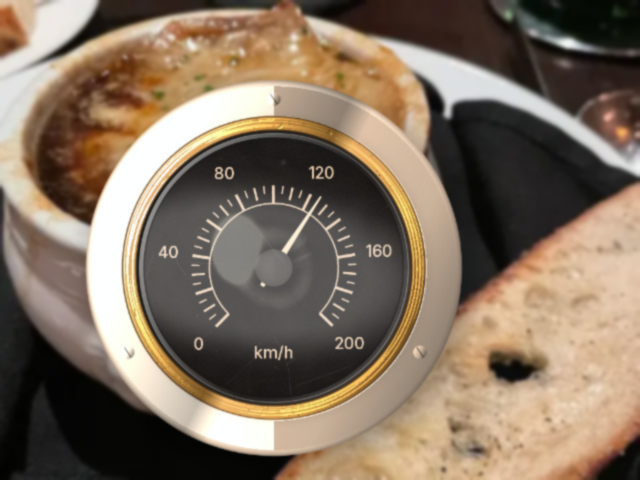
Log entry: km/h 125
